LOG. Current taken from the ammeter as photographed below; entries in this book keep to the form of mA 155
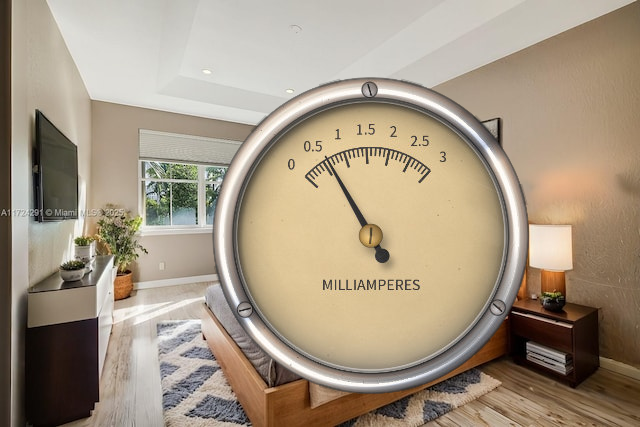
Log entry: mA 0.6
